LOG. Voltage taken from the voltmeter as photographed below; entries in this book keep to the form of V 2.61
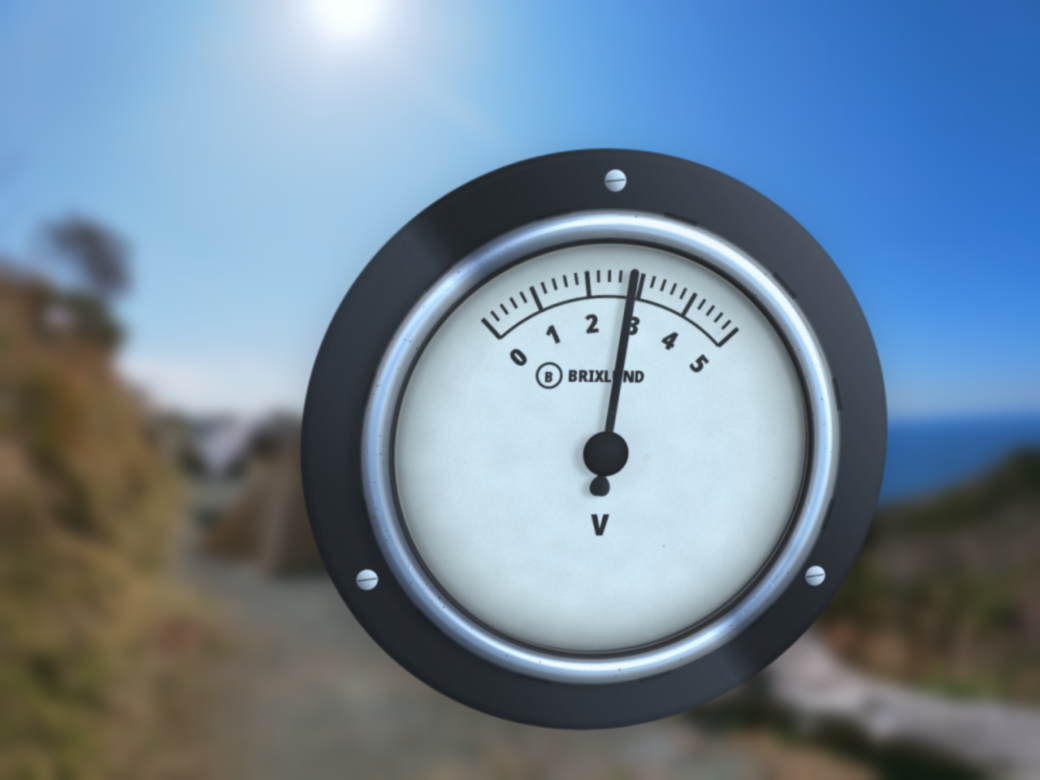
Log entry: V 2.8
